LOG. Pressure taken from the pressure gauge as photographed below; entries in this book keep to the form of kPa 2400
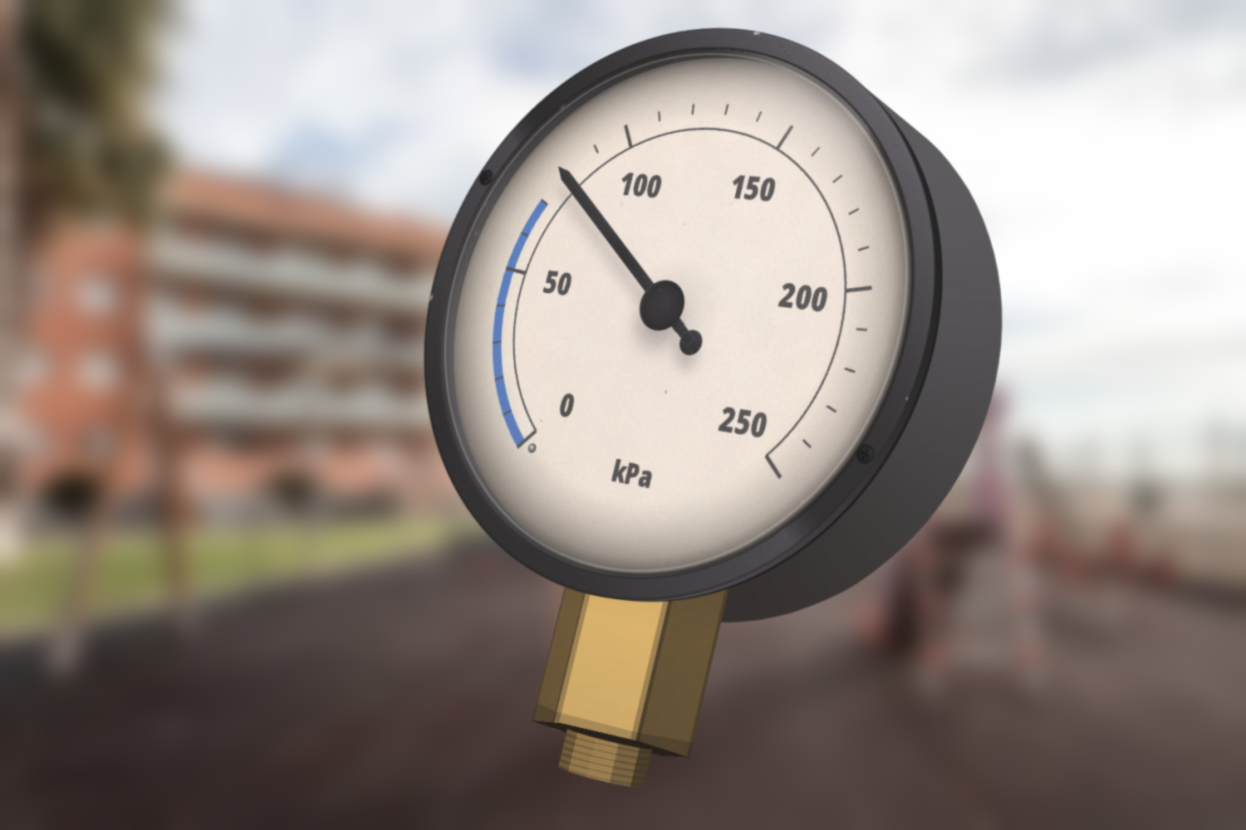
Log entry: kPa 80
